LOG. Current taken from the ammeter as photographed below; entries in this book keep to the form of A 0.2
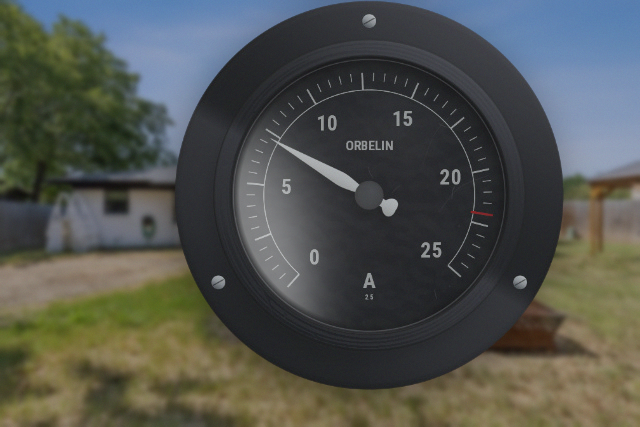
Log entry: A 7.25
